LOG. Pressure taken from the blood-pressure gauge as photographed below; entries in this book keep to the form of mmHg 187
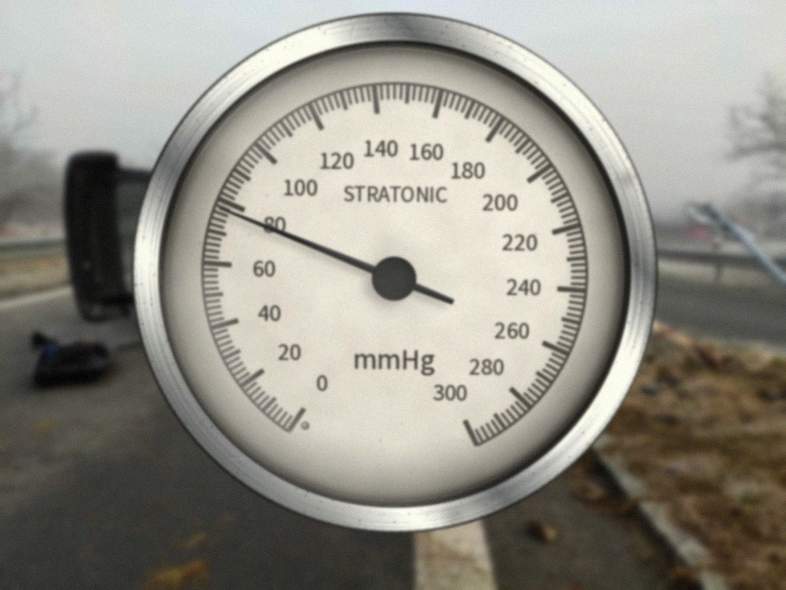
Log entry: mmHg 78
